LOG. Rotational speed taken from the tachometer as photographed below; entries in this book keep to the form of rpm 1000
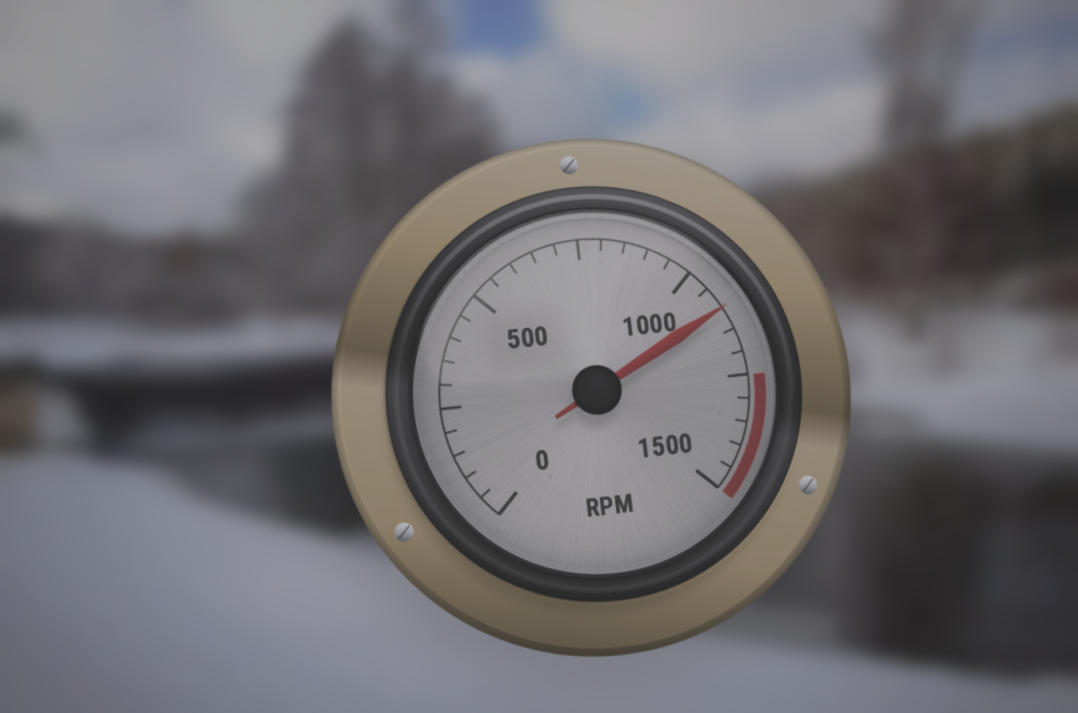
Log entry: rpm 1100
